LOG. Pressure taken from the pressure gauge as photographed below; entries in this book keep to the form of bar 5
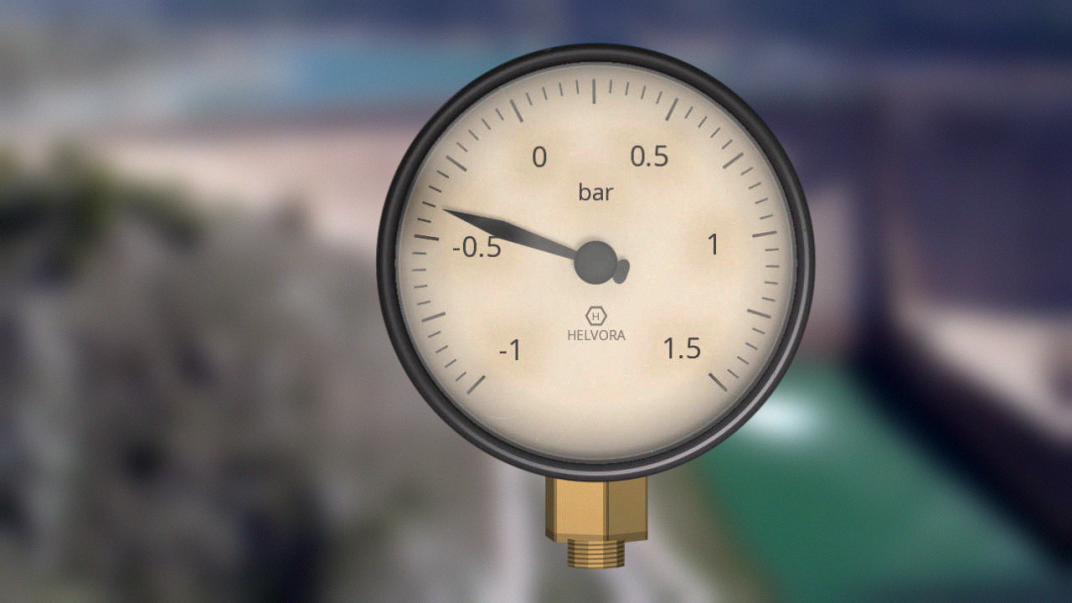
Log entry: bar -0.4
